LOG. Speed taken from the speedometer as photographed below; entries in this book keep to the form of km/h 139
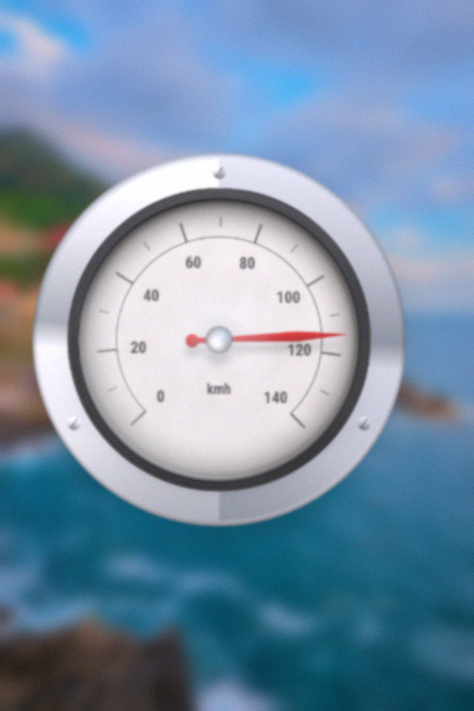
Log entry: km/h 115
